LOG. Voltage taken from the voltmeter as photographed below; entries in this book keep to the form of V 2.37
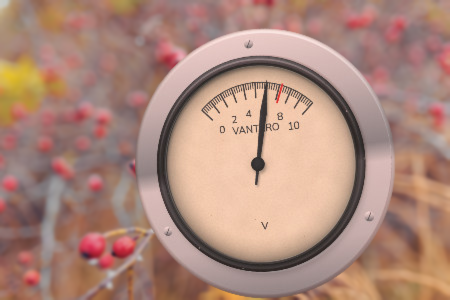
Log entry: V 6
